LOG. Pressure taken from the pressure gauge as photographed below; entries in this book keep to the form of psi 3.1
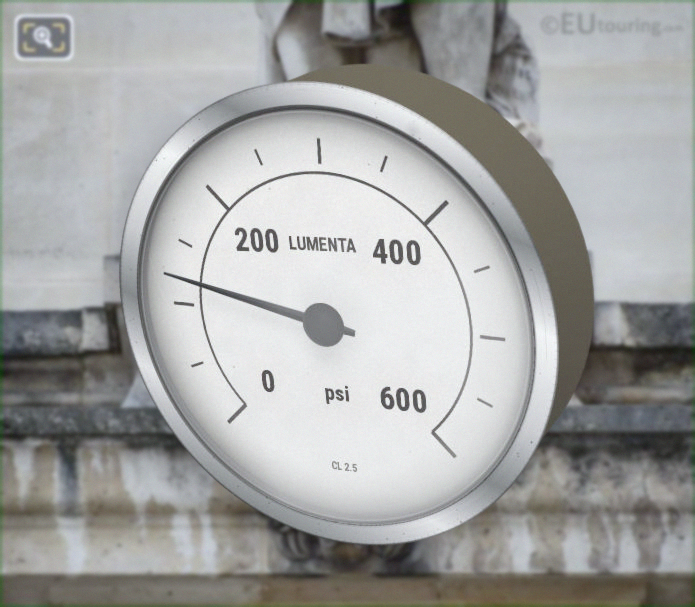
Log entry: psi 125
